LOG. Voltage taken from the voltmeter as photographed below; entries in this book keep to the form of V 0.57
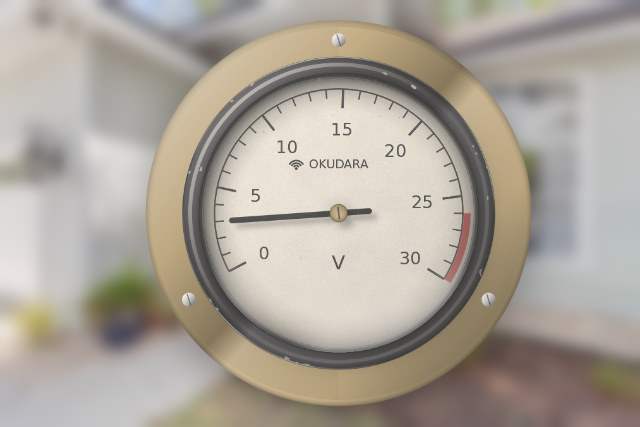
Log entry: V 3
